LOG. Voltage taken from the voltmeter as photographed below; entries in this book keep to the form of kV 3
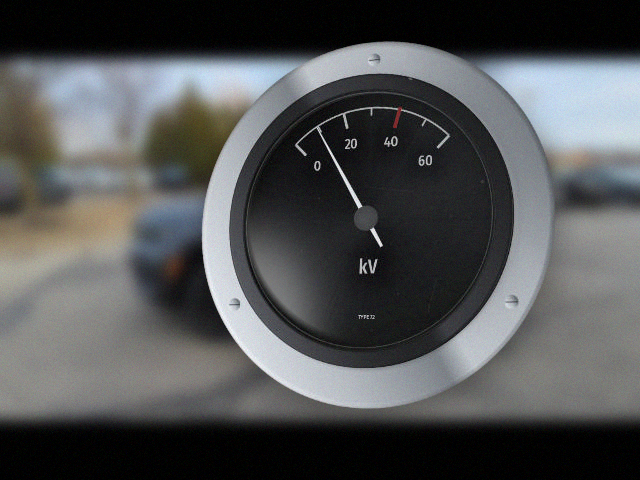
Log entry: kV 10
